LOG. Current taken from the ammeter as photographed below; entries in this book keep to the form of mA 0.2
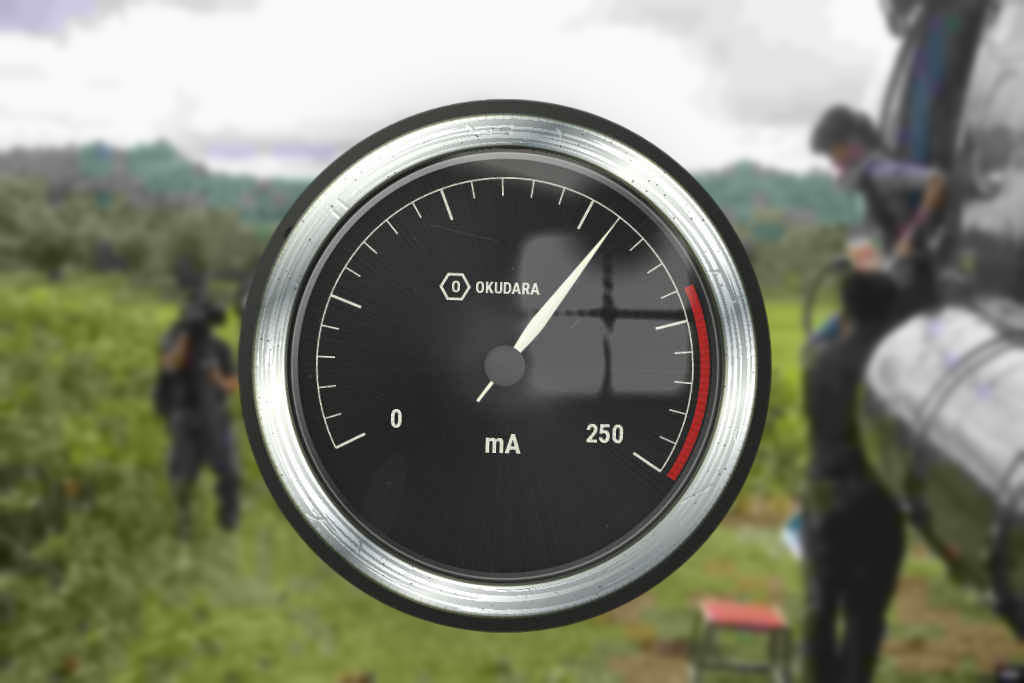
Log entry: mA 160
